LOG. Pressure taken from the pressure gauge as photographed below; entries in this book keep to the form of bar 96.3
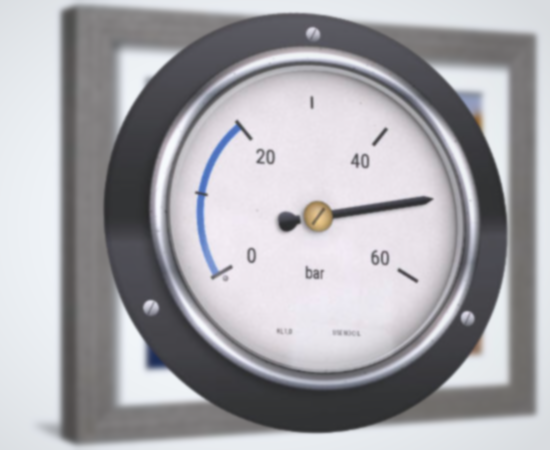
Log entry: bar 50
